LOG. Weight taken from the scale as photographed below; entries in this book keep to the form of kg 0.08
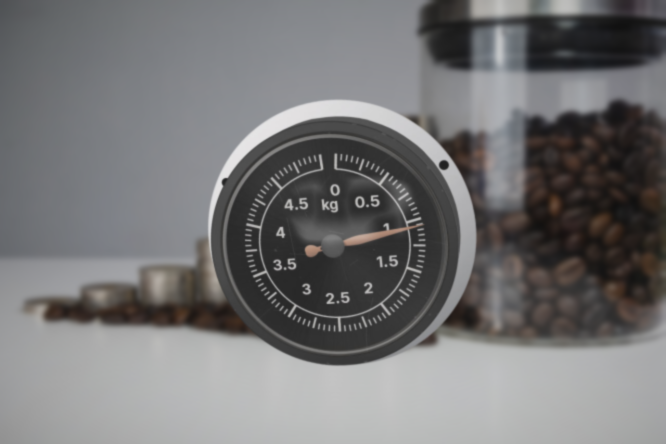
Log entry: kg 1.05
